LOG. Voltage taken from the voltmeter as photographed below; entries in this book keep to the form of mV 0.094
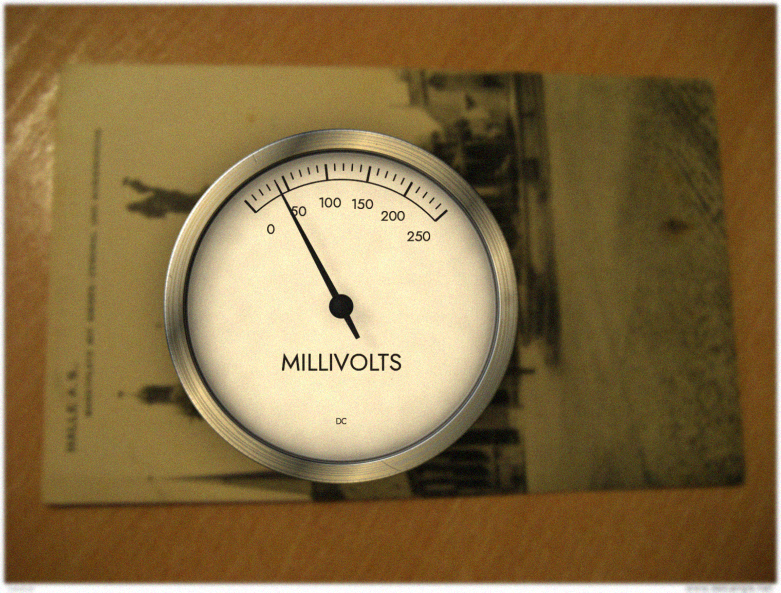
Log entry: mV 40
